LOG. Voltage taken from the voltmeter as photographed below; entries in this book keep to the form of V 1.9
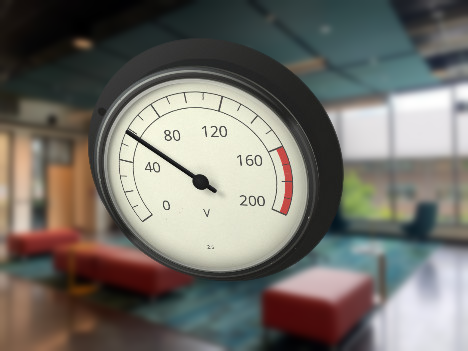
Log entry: V 60
